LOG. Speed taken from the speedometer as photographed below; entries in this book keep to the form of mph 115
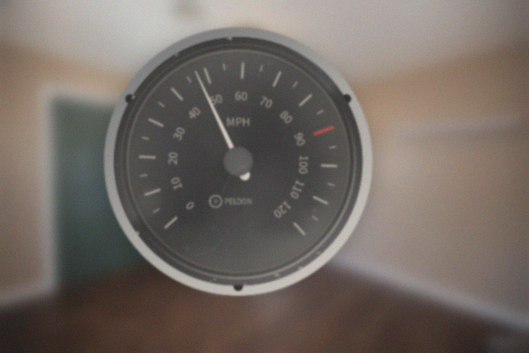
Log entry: mph 47.5
